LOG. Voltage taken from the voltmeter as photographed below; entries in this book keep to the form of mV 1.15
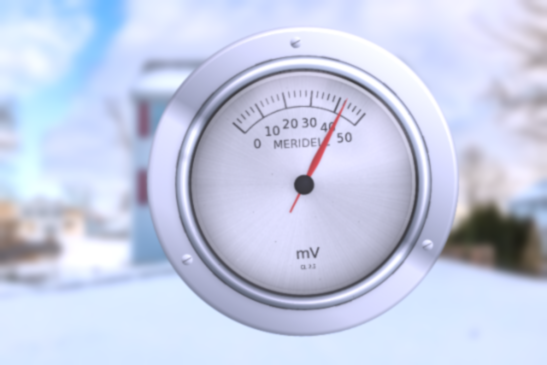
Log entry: mV 42
